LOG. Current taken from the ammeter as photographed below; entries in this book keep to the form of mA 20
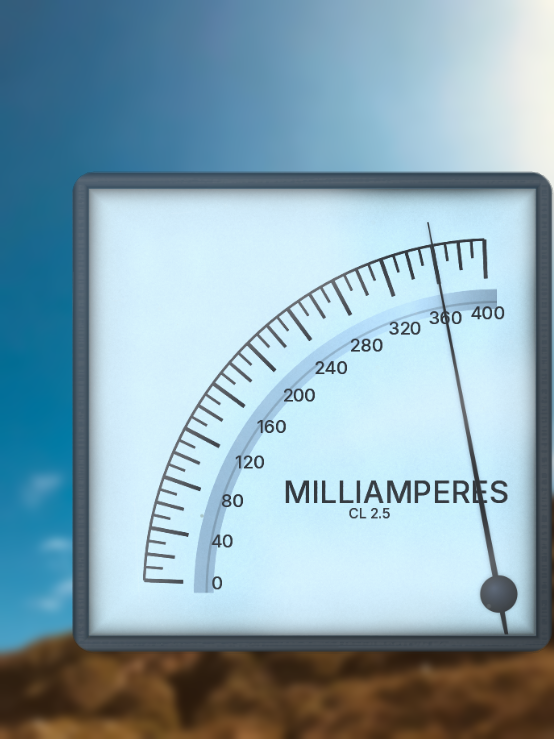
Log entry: mA 360
